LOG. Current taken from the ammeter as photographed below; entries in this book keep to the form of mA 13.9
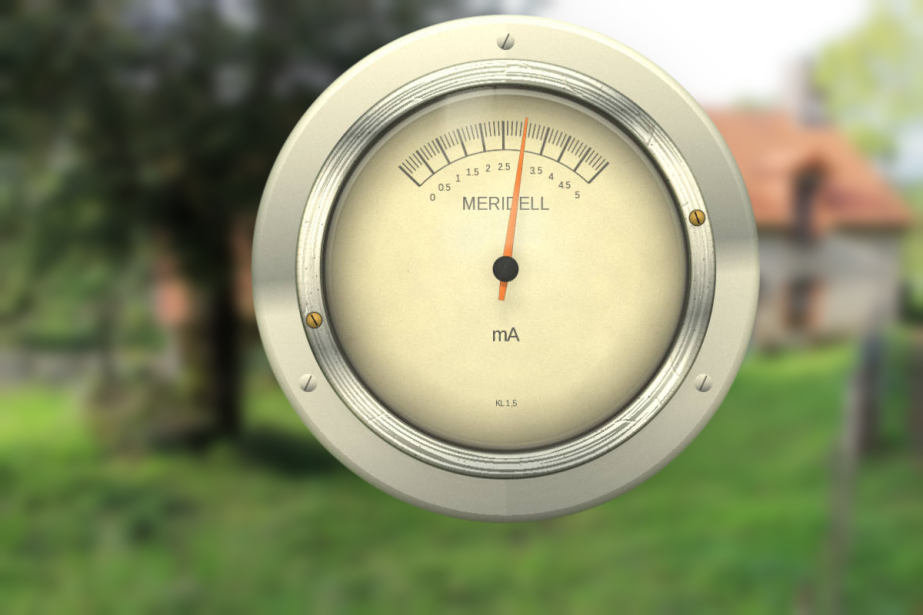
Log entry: mA 3
